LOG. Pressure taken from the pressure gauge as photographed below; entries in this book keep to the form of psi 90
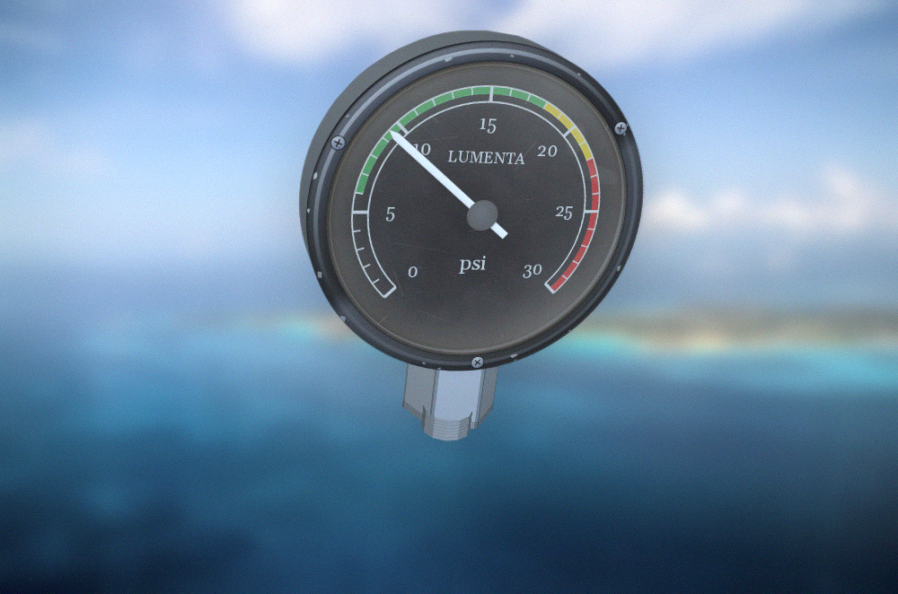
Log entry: psi 9.5
